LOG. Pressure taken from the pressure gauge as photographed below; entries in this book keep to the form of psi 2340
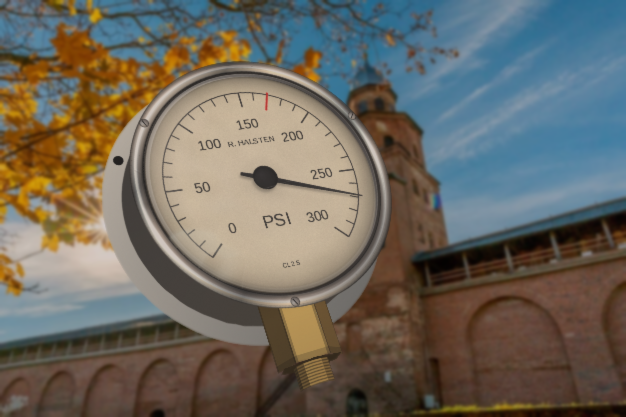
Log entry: psi 270
